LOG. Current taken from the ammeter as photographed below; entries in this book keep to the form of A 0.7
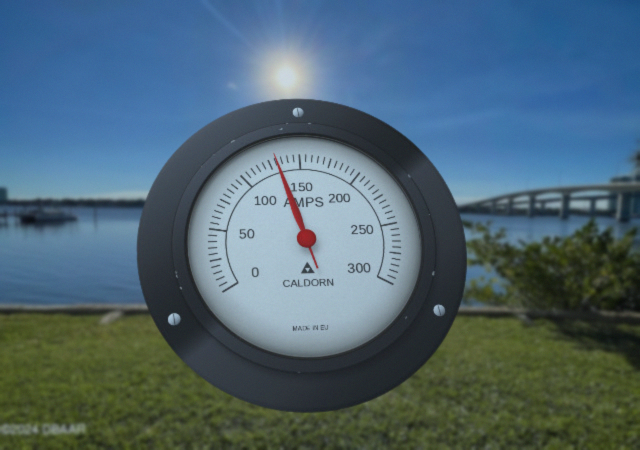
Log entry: A 130
